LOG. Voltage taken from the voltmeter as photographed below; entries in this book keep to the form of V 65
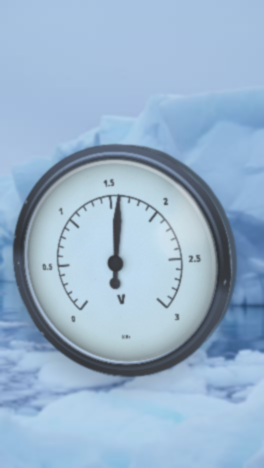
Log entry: V 1.6
